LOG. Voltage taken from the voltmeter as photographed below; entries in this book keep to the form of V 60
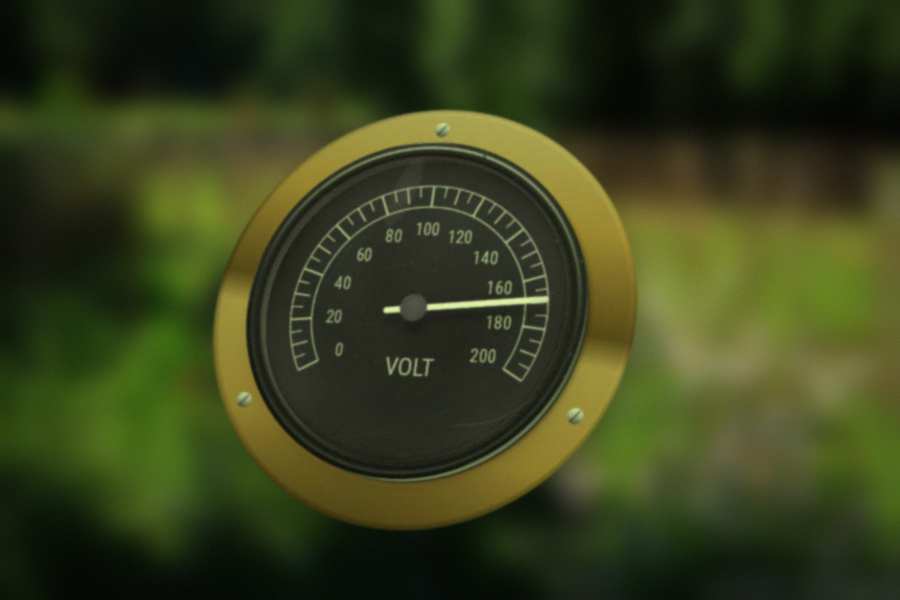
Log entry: V 170
